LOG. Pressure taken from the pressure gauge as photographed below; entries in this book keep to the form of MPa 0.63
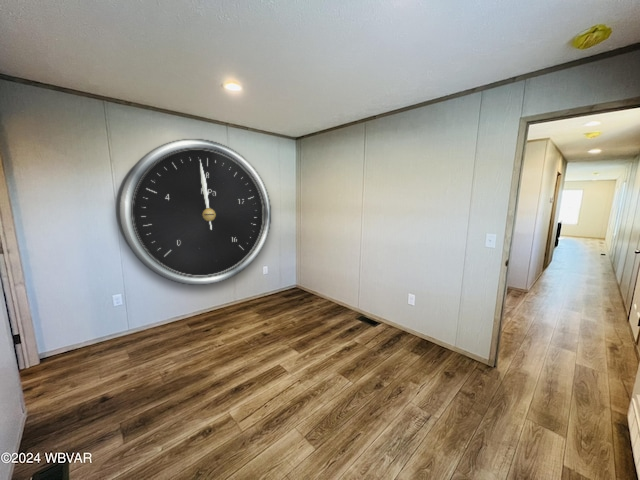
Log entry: MPa 7.5
